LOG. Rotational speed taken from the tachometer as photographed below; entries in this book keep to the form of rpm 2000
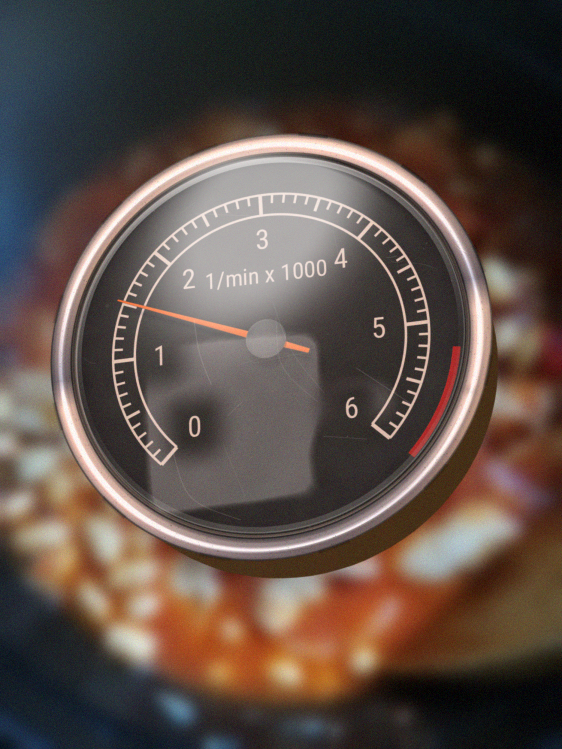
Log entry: rpm 1500
